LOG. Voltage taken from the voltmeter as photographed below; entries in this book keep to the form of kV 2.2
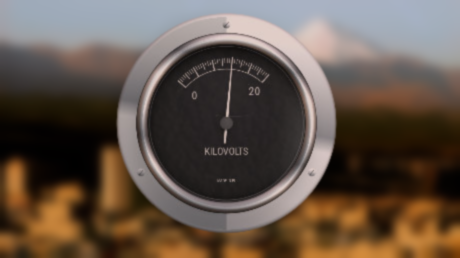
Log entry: kV 12
